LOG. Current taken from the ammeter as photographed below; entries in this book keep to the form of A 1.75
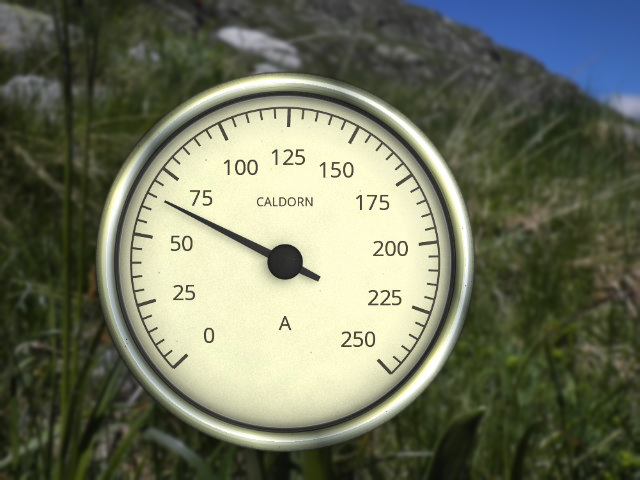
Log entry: A 65
